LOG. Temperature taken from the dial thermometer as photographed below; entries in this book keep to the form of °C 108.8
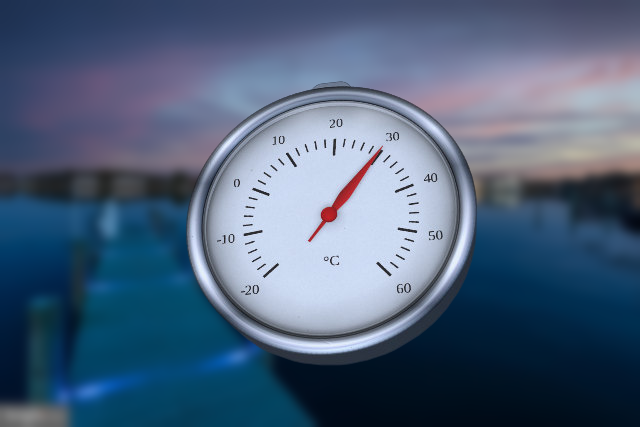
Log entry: °C 30
